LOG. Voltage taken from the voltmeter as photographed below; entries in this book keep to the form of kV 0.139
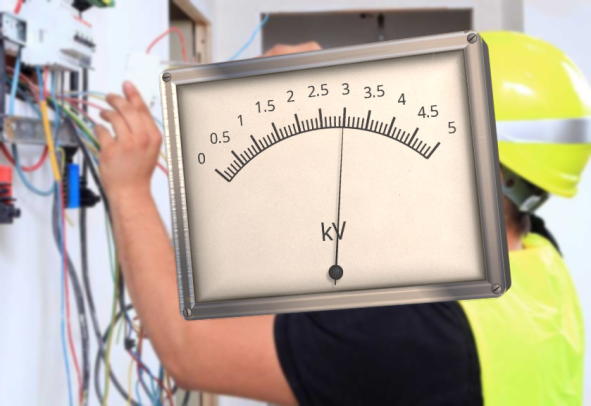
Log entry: kV 3
